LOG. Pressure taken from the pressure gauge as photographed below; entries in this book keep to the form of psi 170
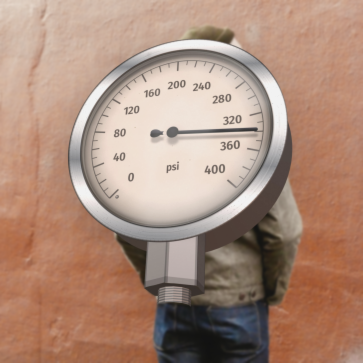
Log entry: psi 340
